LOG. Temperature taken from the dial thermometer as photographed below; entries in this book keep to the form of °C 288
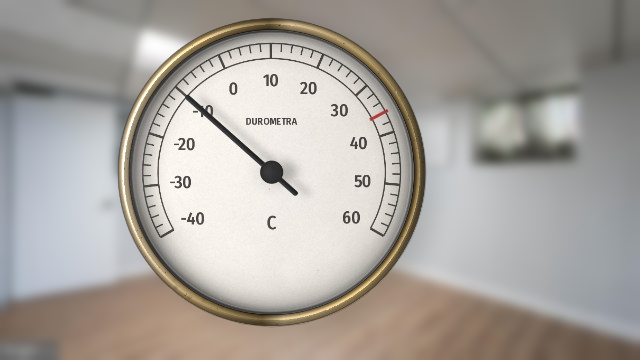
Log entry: °C -10
